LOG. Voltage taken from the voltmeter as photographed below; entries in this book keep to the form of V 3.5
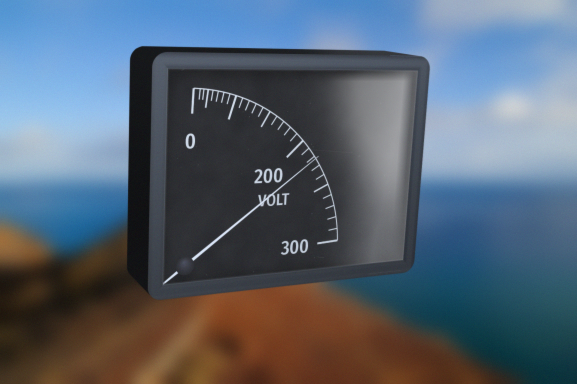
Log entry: V 220
